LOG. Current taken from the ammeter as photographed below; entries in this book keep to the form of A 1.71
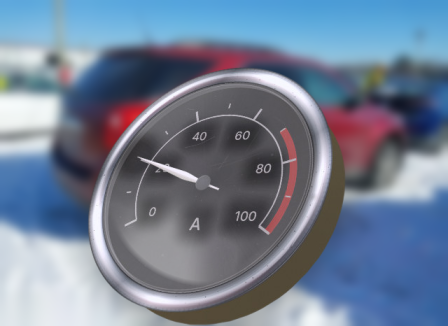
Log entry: A 20
